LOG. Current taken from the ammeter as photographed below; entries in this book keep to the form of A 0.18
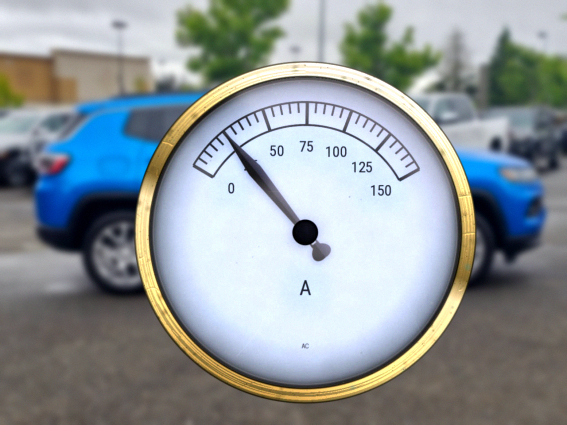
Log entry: A 25
